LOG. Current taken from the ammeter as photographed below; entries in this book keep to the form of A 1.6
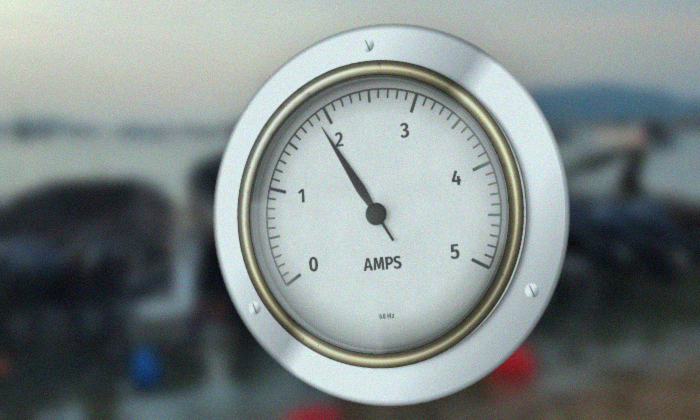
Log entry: A 1.9
